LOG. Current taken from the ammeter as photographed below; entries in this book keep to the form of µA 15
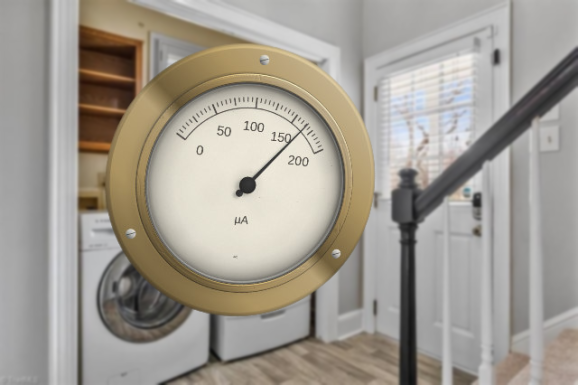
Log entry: µA 165
